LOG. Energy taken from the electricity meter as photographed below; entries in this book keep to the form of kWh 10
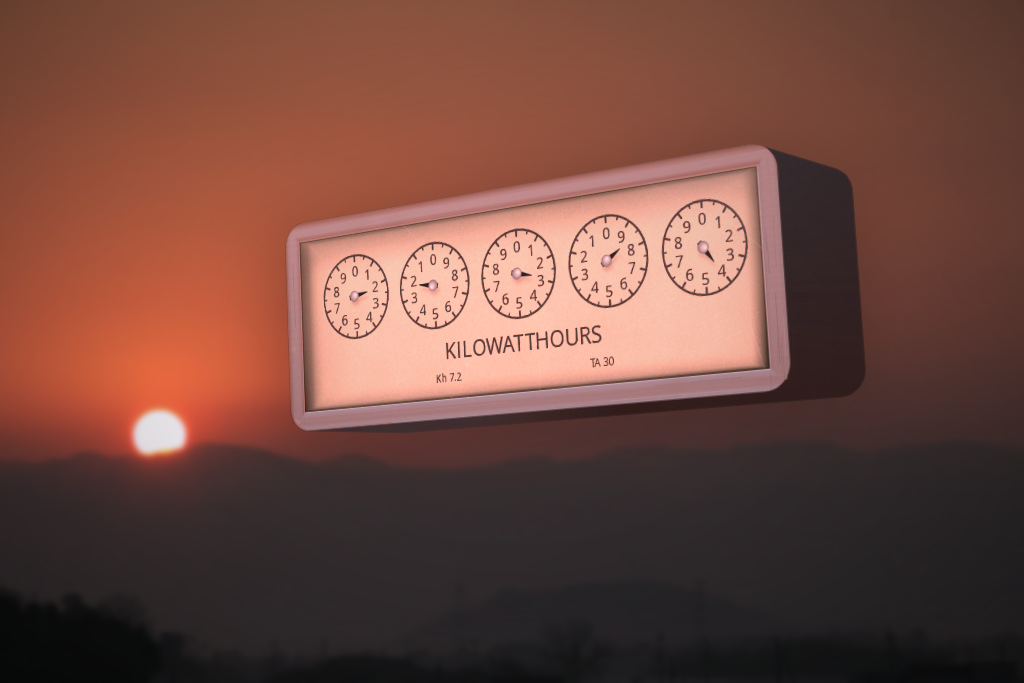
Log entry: kWh 22284
